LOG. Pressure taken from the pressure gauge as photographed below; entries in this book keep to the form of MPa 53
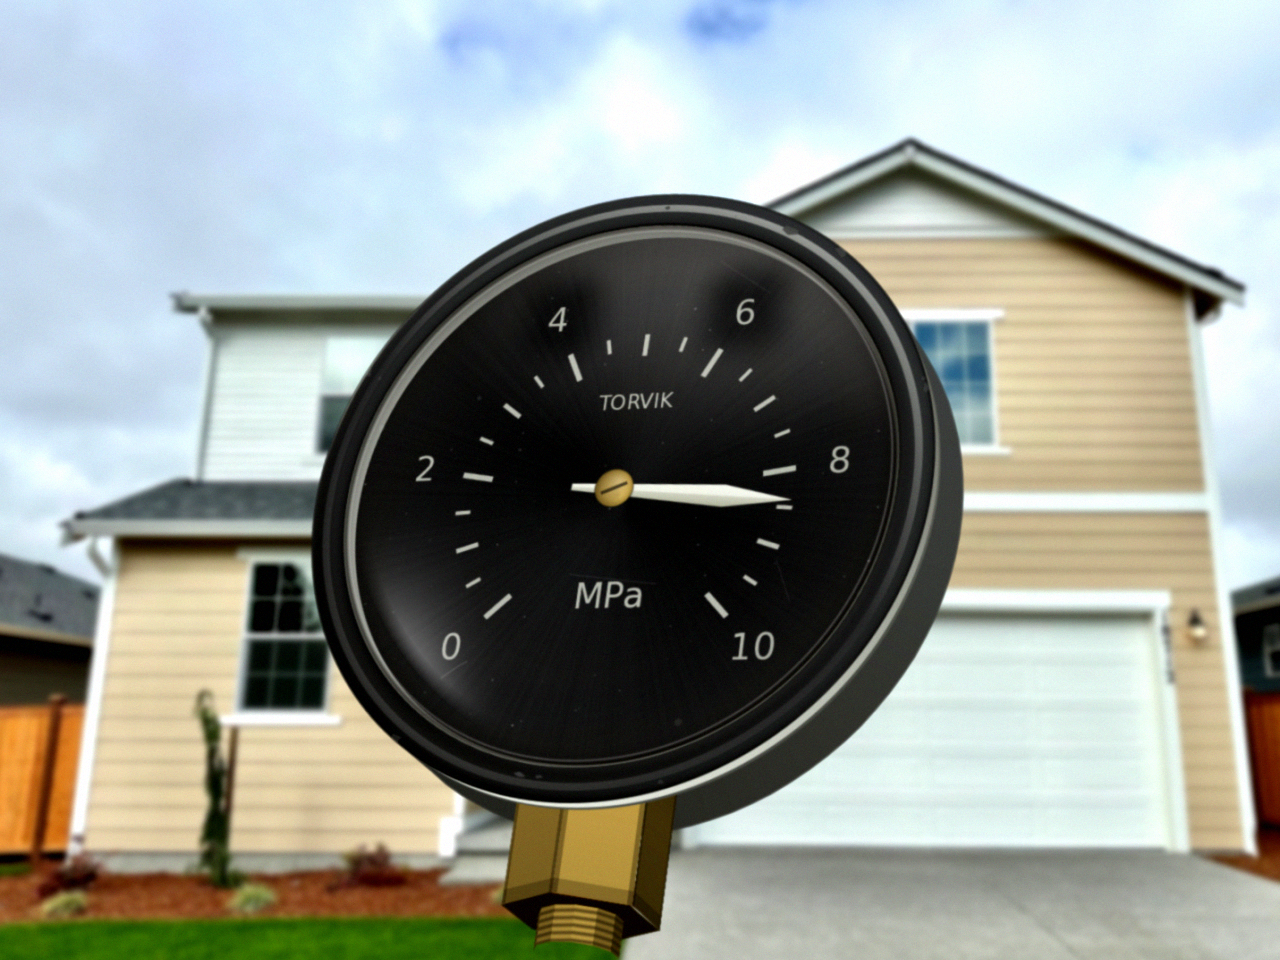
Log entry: MPa 8.5
